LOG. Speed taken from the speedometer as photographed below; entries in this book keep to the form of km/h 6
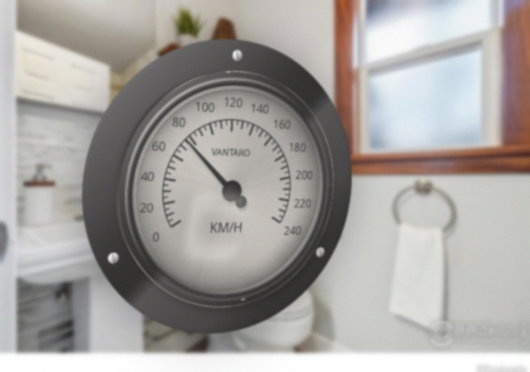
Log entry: km/h 75
